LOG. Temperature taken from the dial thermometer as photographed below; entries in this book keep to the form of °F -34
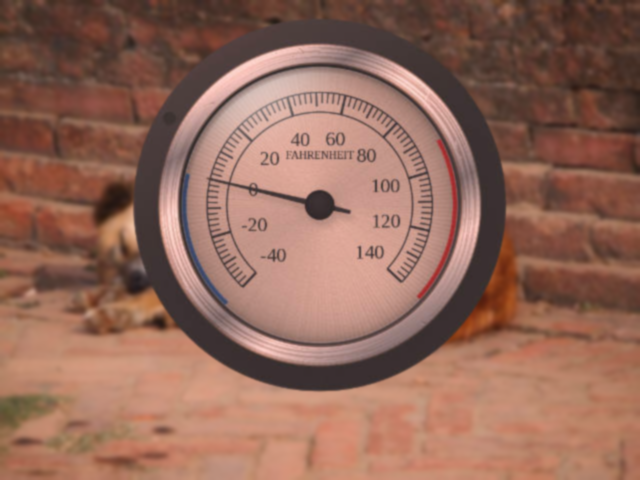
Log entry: °F 0
